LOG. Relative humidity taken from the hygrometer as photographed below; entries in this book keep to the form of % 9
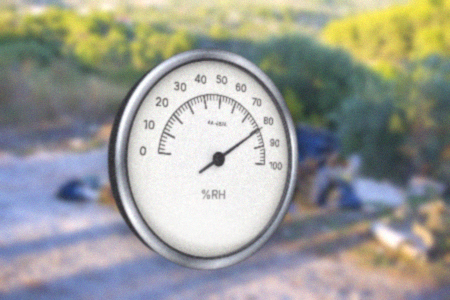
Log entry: % 80
